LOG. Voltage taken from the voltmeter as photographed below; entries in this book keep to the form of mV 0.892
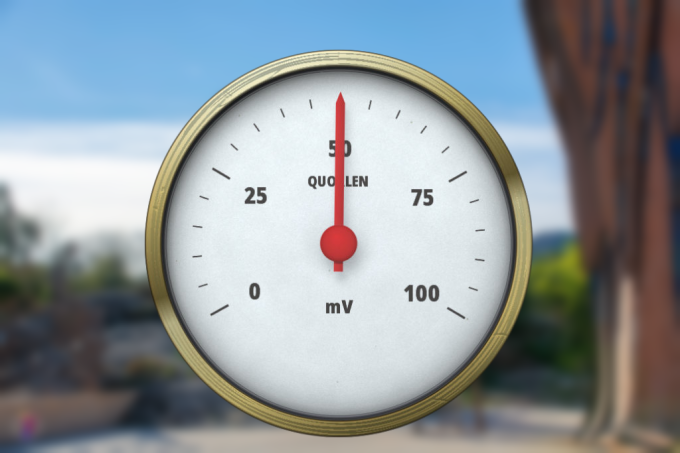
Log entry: mV 50
